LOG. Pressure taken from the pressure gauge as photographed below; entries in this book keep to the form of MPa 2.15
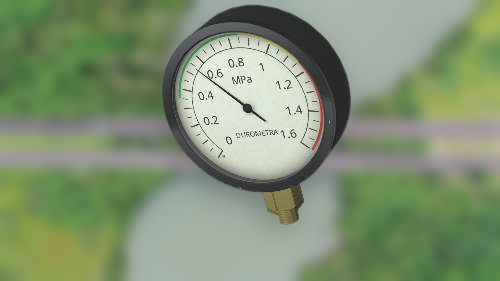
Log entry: MPa 0.55
